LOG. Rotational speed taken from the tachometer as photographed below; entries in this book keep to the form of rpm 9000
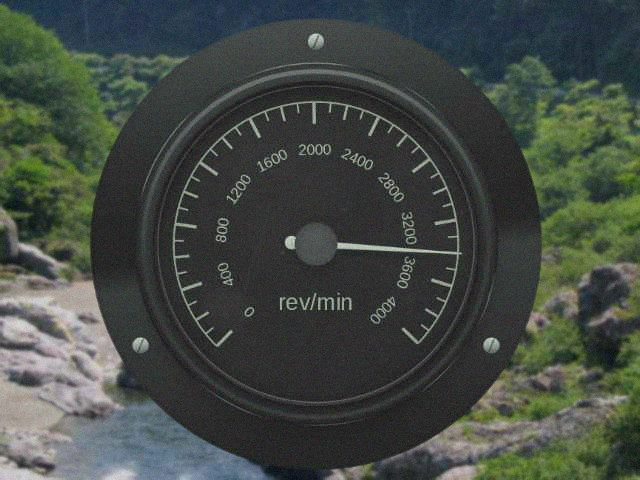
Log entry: rpm 3400
